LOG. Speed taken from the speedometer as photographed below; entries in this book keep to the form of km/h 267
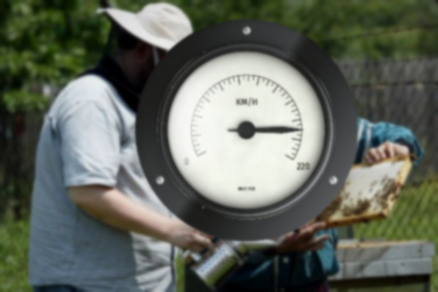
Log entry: km/h 190
